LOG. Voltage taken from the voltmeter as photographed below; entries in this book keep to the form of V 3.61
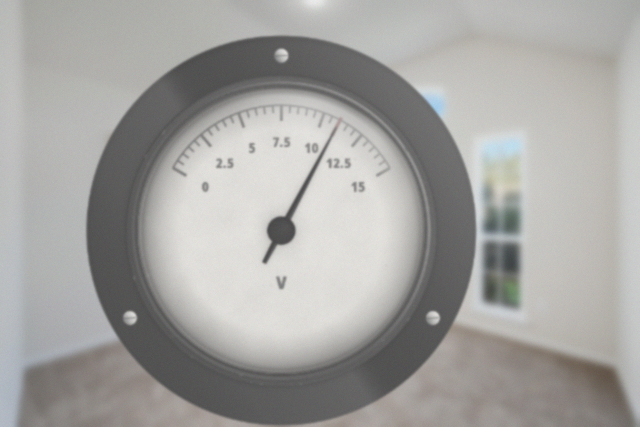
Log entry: V 11
